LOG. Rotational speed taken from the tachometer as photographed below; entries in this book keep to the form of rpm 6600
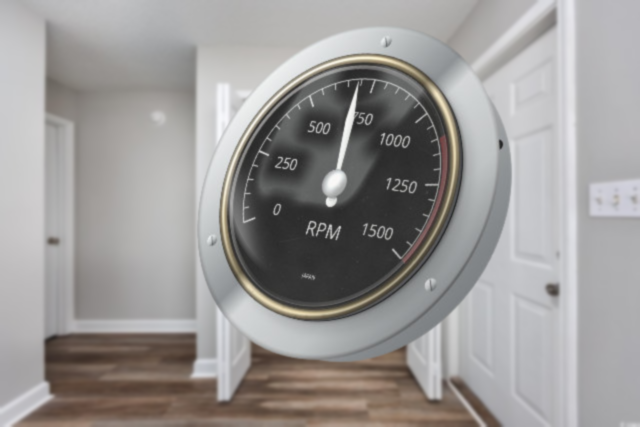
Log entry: rpm 700
